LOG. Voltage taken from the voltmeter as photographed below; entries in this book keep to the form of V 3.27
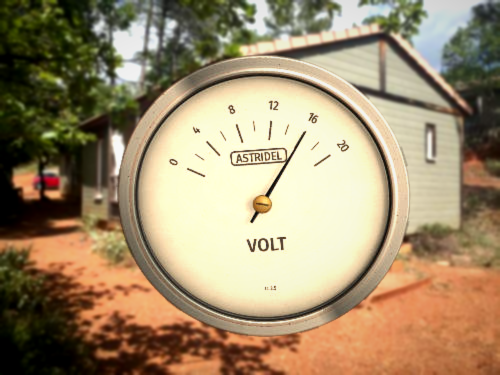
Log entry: V 16
